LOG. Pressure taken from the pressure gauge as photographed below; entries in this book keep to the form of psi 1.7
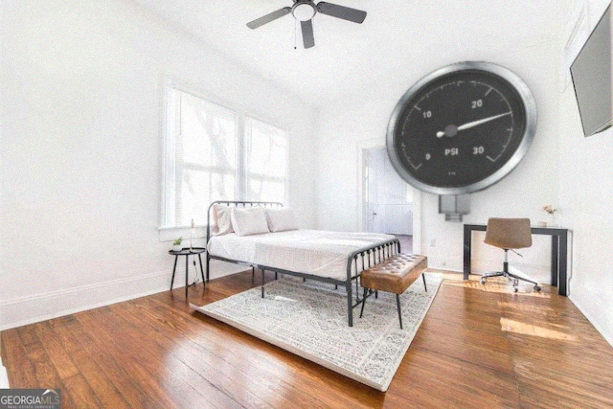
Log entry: psi 24
